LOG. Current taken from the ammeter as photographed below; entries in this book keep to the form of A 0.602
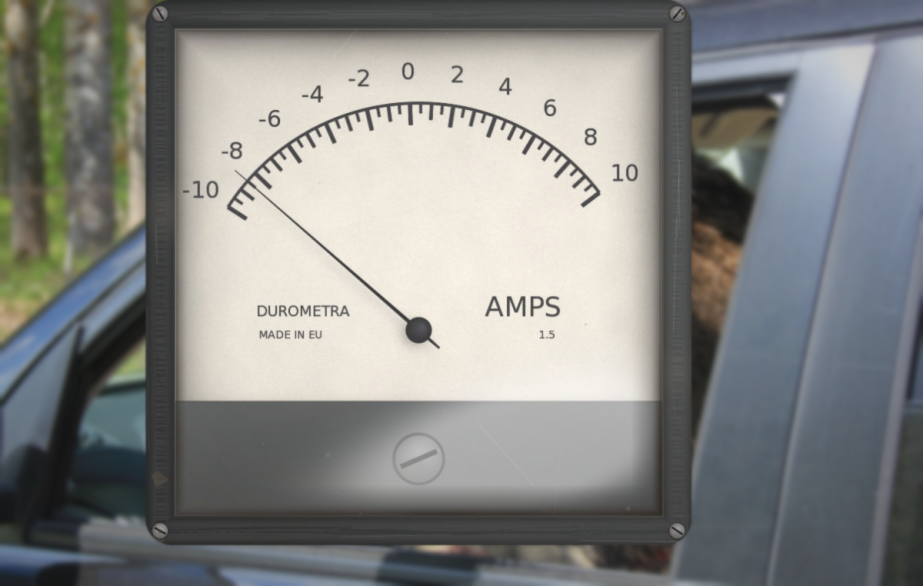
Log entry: A -8.5
